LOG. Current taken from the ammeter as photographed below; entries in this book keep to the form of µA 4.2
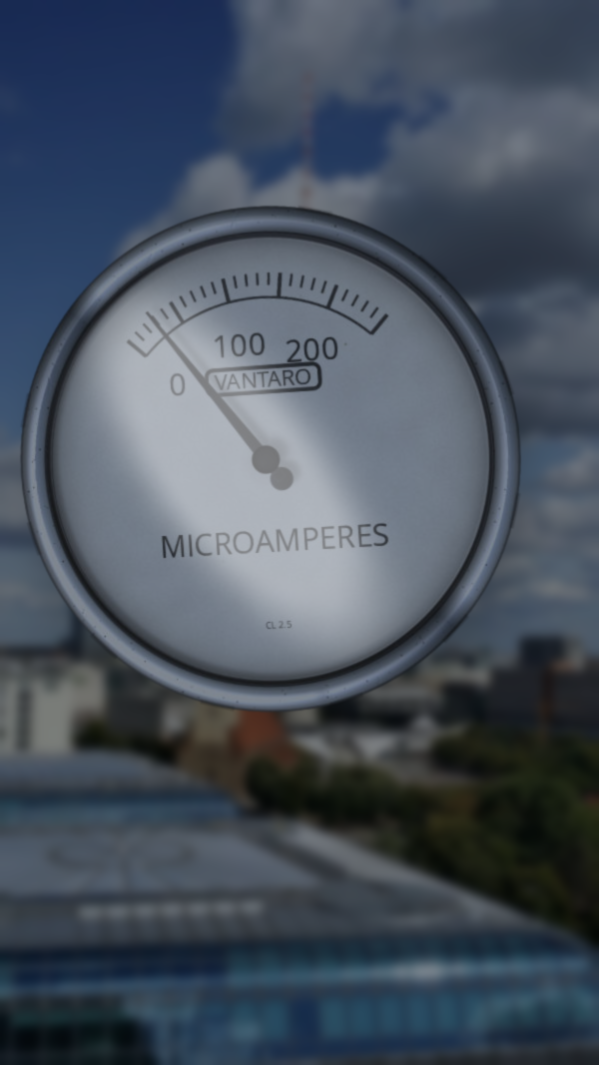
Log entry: µA 30
